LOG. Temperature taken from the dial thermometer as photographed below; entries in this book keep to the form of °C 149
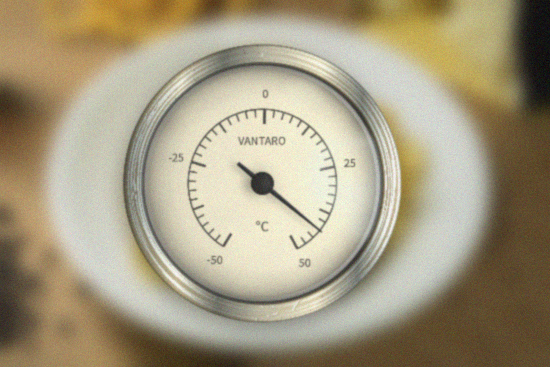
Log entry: °C 42.5
